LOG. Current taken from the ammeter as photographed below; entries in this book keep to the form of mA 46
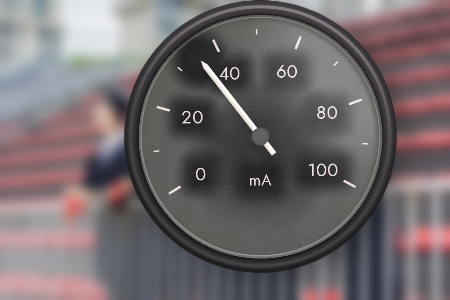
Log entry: mA 35
